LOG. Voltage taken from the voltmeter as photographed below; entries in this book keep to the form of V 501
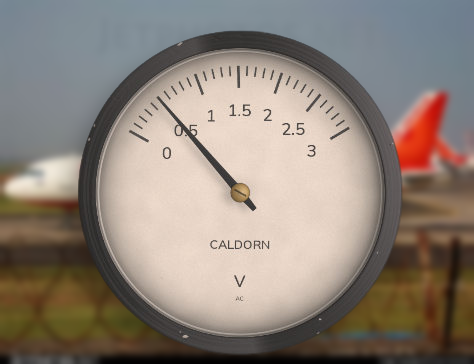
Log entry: V 0.5
